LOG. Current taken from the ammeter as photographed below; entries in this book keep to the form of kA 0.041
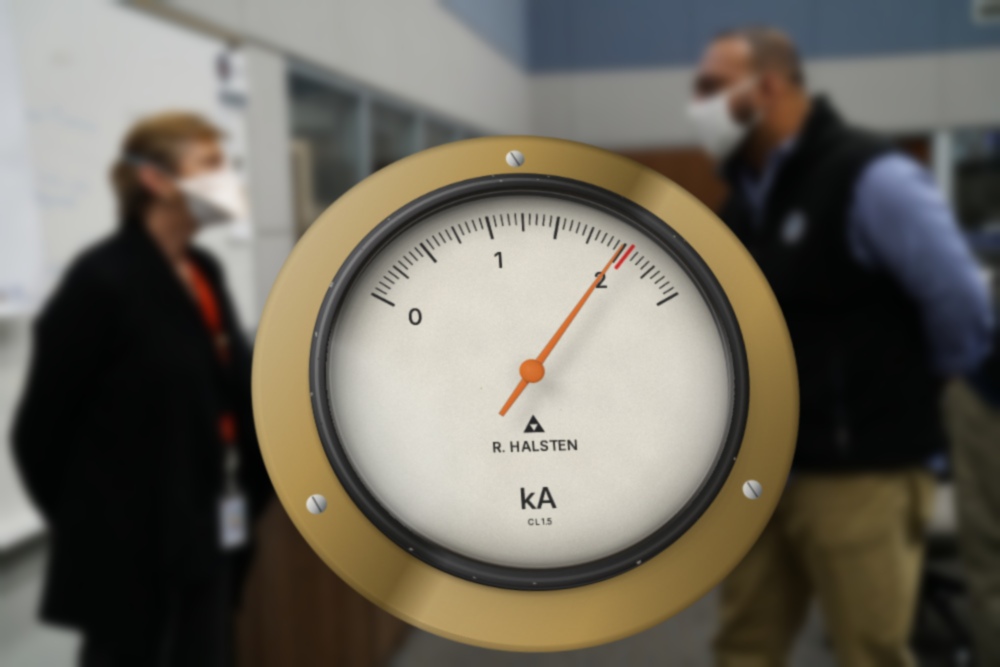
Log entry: kA 2
